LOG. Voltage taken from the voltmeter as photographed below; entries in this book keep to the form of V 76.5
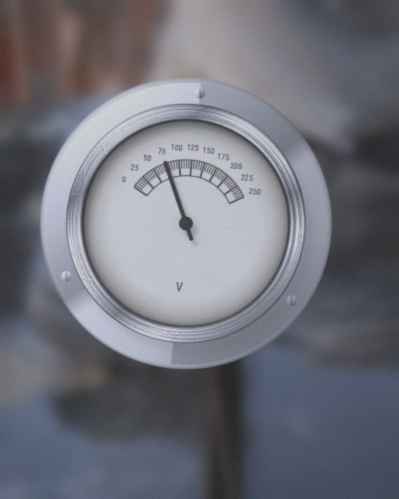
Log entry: V 75
